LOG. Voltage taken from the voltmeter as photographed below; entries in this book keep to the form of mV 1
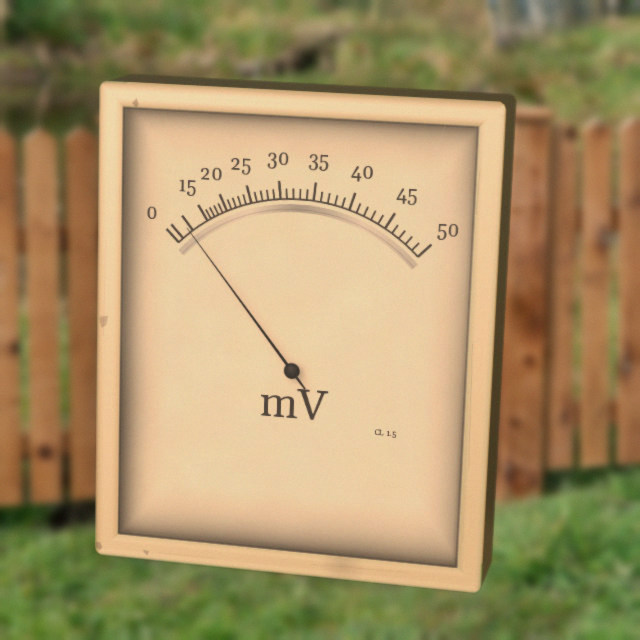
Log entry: mV 10
